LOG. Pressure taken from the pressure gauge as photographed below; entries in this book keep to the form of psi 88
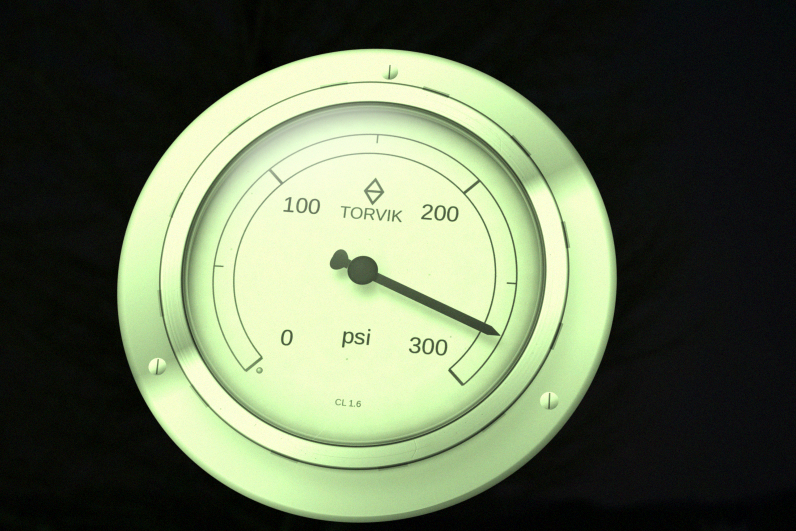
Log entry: psi 275
